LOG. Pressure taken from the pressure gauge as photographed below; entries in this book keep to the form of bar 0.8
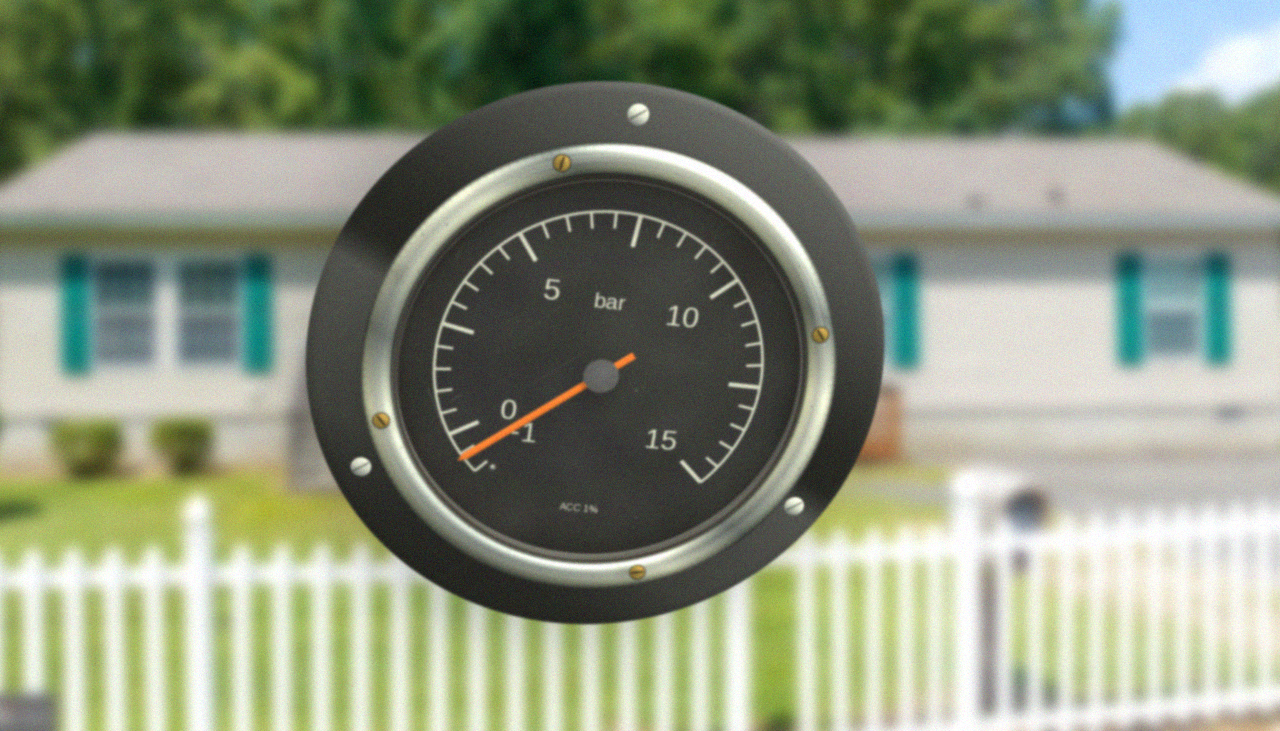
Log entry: bar -0.5
